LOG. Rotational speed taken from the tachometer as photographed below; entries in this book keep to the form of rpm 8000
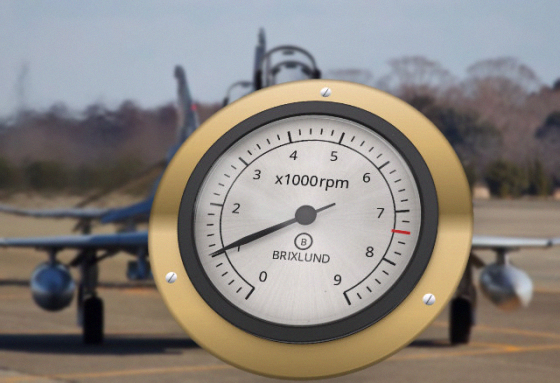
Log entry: rpm 1000
